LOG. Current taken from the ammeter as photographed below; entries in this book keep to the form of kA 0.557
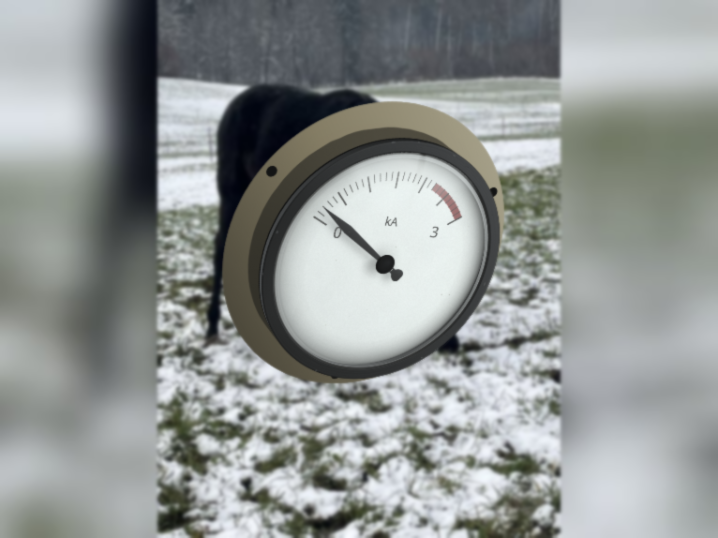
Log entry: kA 0.2
